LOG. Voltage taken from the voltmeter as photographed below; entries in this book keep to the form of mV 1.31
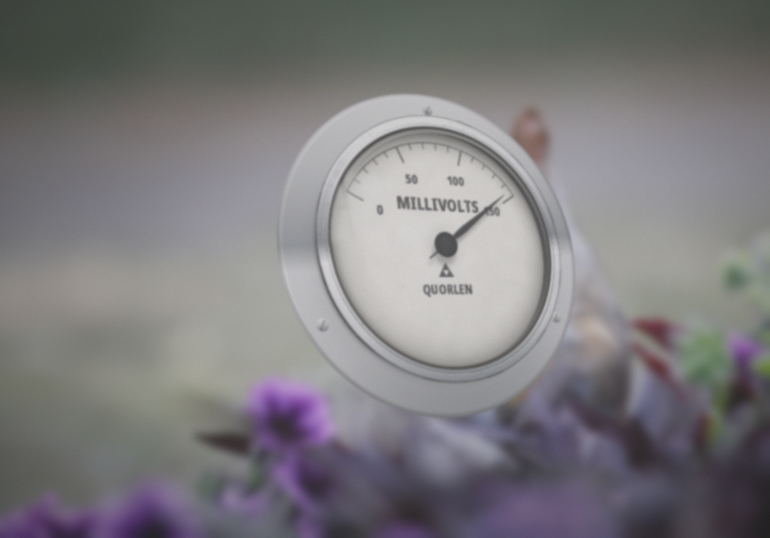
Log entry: mV 145
